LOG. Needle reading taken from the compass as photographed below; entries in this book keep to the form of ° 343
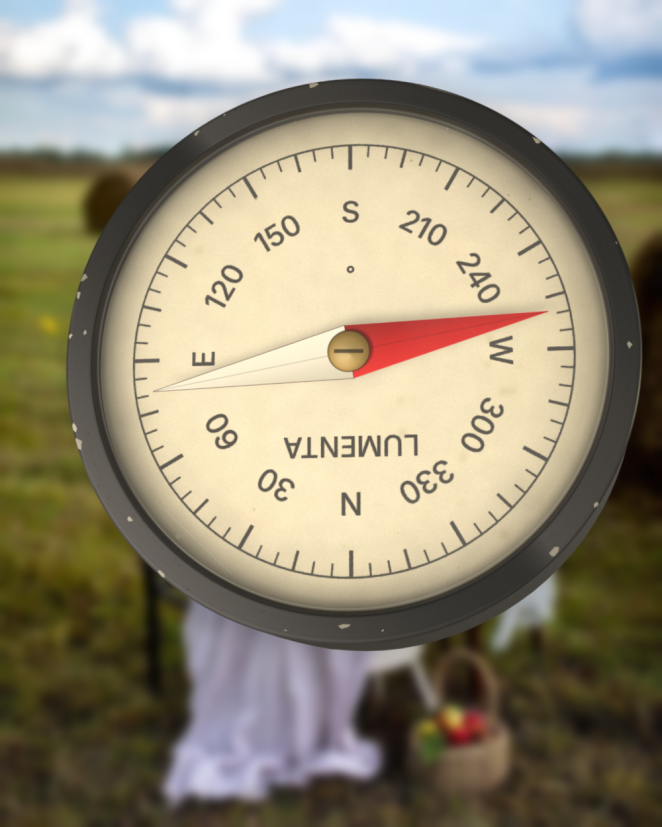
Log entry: ° 260
